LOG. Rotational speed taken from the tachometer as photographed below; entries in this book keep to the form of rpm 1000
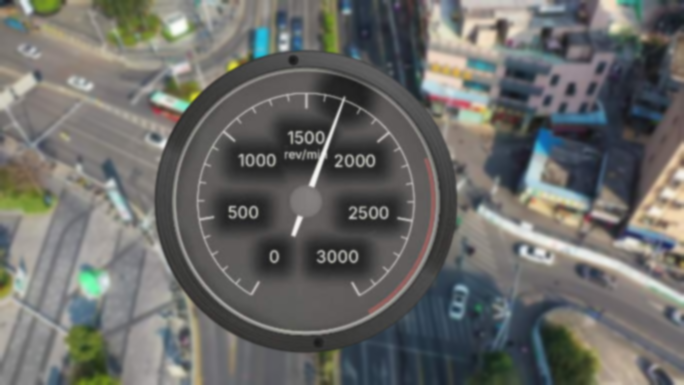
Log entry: rpm 1700
